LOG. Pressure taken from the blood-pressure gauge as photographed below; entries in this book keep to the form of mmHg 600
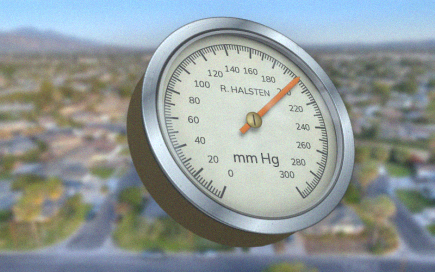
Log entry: mmHg 200
